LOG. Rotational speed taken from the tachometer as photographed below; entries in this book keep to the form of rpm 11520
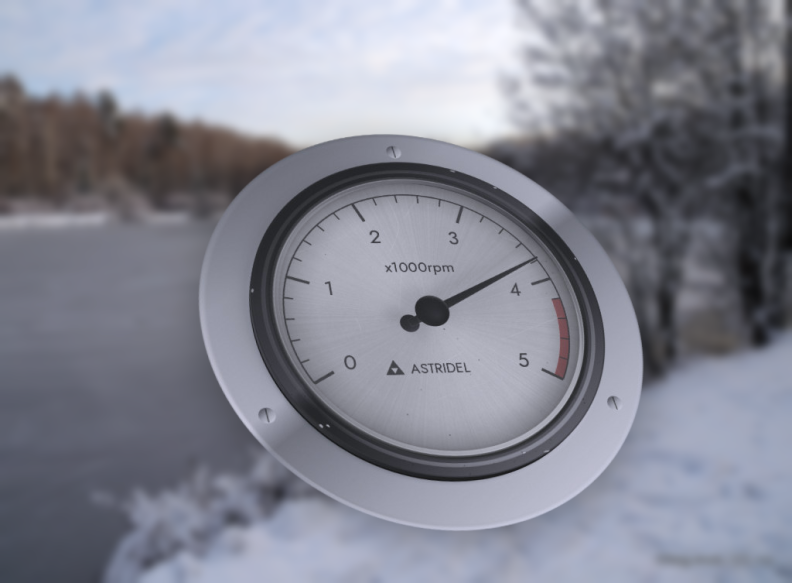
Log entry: rpm 3800
